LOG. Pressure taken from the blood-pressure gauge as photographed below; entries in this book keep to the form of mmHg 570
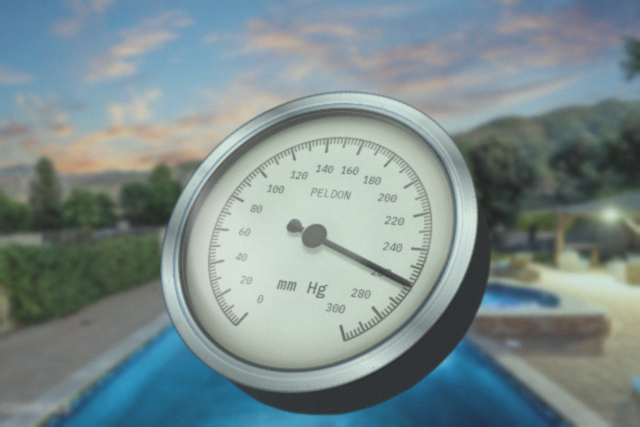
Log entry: mmHg 260
